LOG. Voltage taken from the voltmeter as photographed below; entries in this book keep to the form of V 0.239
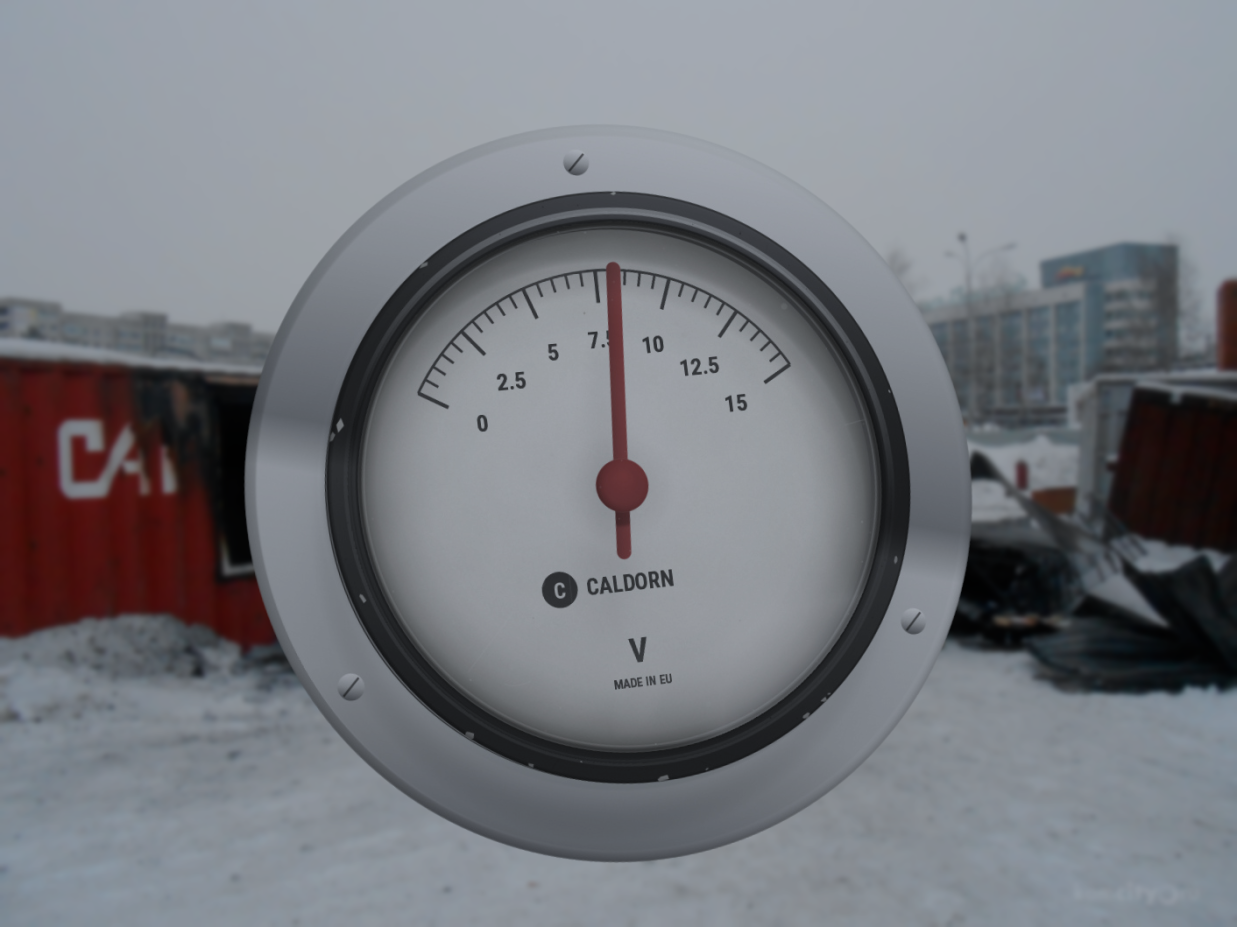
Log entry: V 8
